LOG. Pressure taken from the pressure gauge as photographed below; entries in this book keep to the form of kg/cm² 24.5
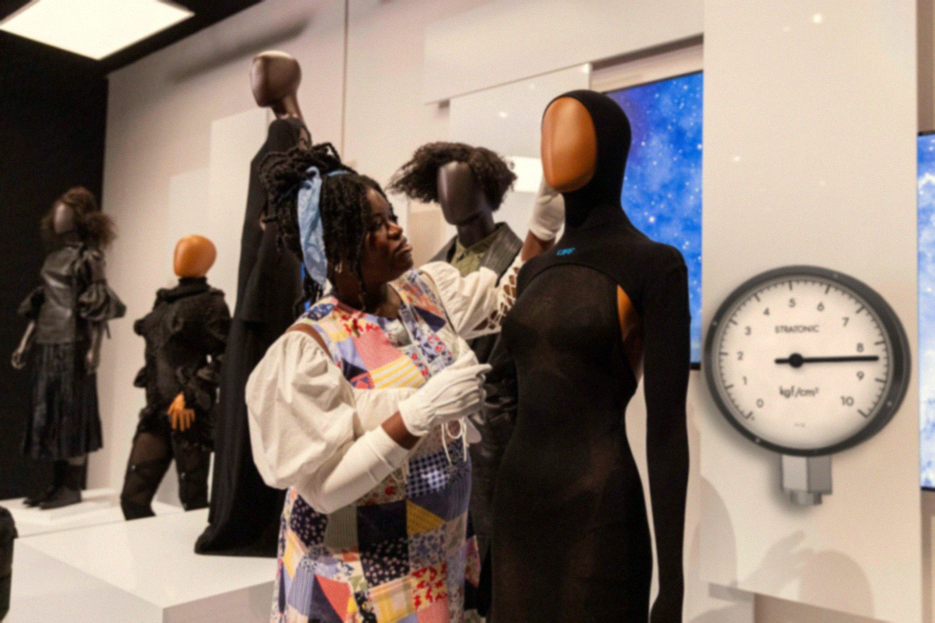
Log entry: kg/cm² 8.4
